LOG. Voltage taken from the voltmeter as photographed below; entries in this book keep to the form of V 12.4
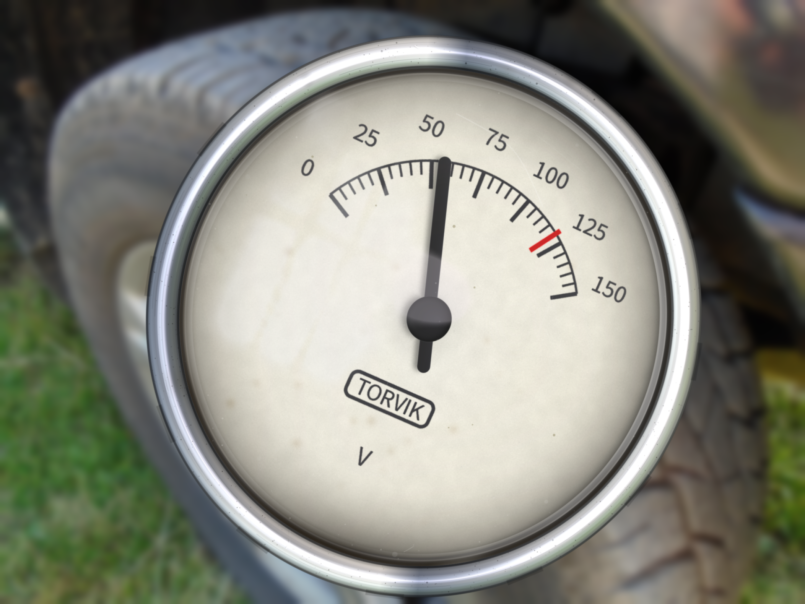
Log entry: V 55
